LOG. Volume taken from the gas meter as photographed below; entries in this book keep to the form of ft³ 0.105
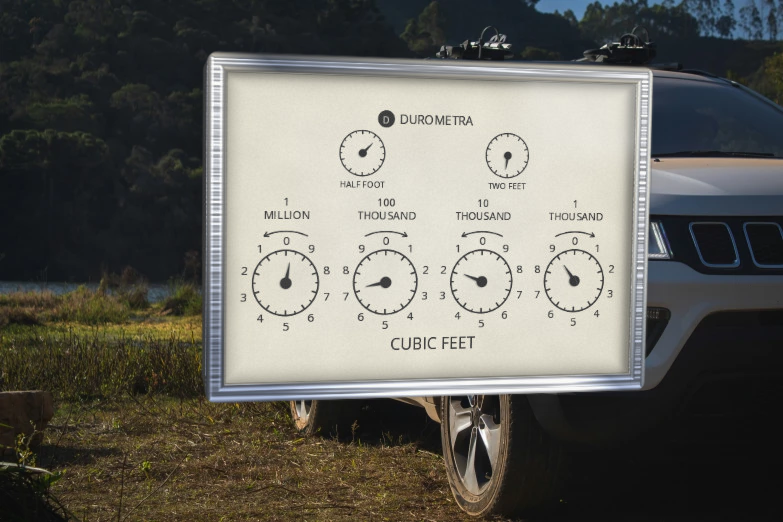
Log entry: ft³ 971900
